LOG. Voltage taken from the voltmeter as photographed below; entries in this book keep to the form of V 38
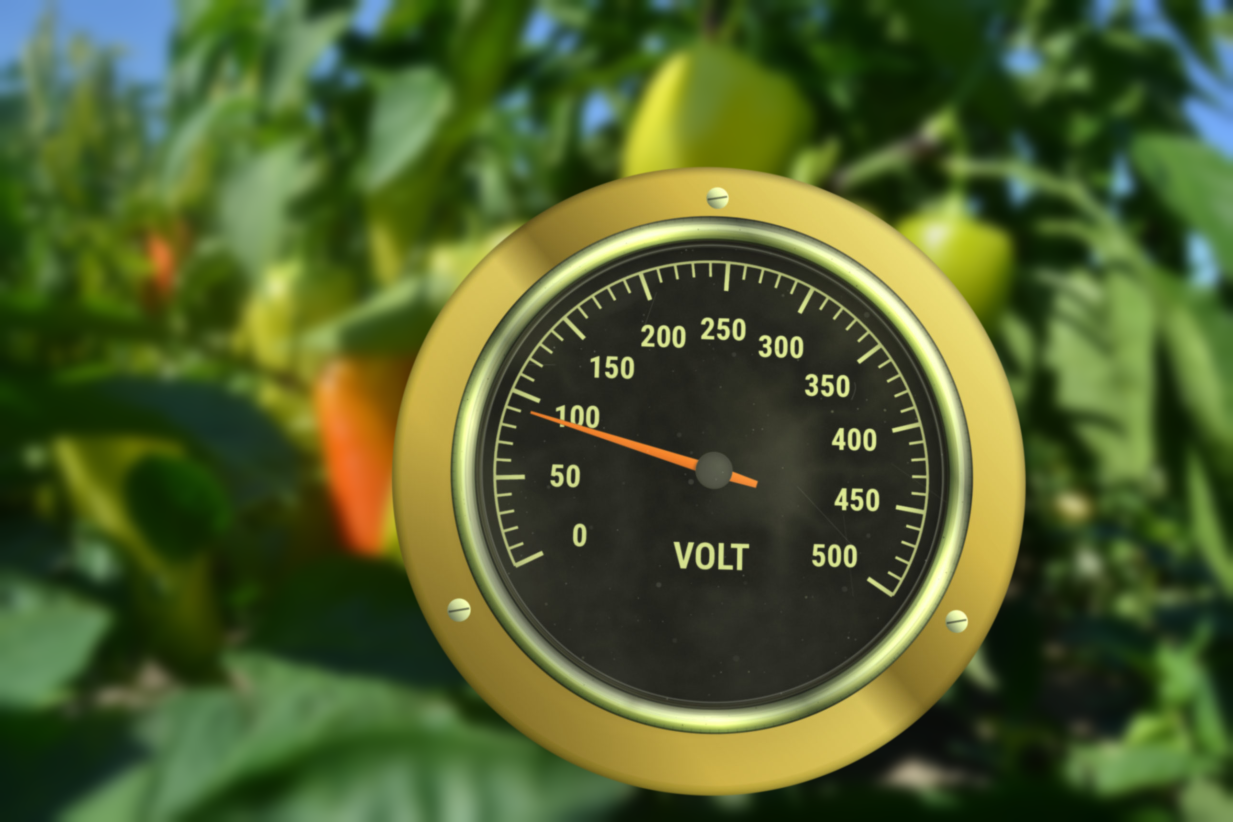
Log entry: V 90
